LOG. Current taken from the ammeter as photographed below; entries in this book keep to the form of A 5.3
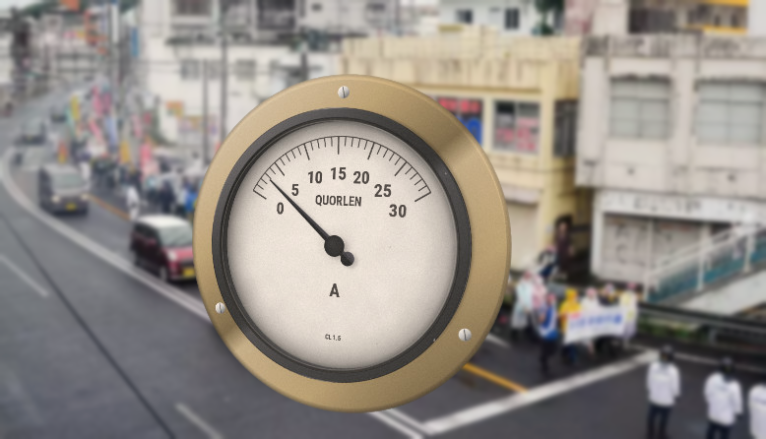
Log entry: A 3
